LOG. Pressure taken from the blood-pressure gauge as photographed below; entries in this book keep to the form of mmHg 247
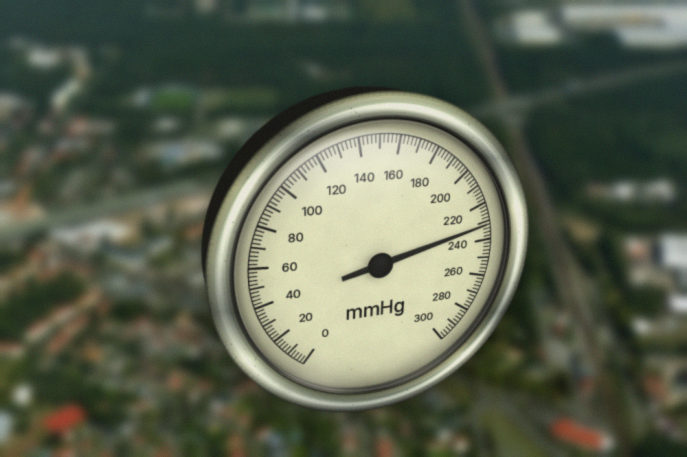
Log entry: mmHg 230
